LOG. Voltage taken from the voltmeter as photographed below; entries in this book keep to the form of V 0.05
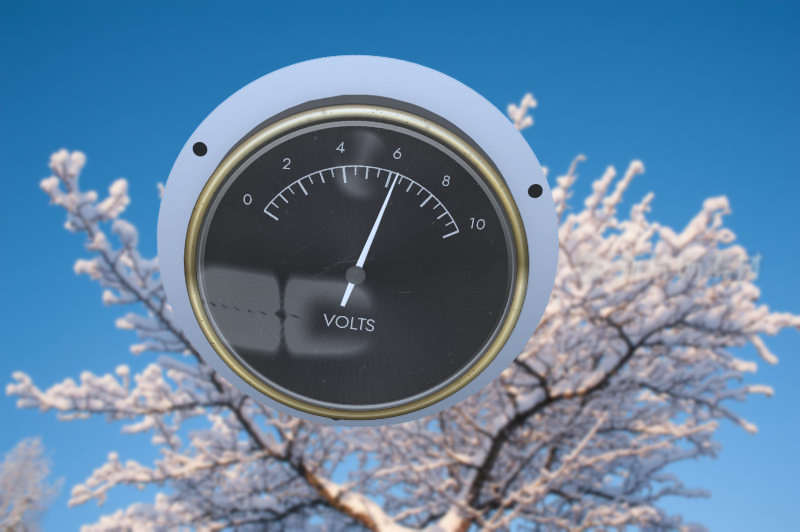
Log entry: V 6.25
